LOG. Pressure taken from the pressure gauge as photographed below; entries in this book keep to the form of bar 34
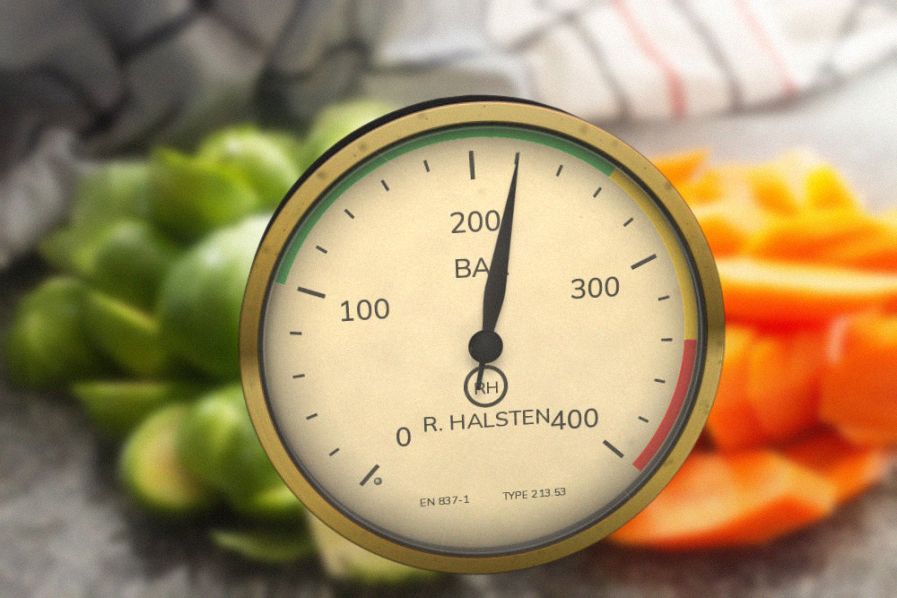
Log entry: bar 220
